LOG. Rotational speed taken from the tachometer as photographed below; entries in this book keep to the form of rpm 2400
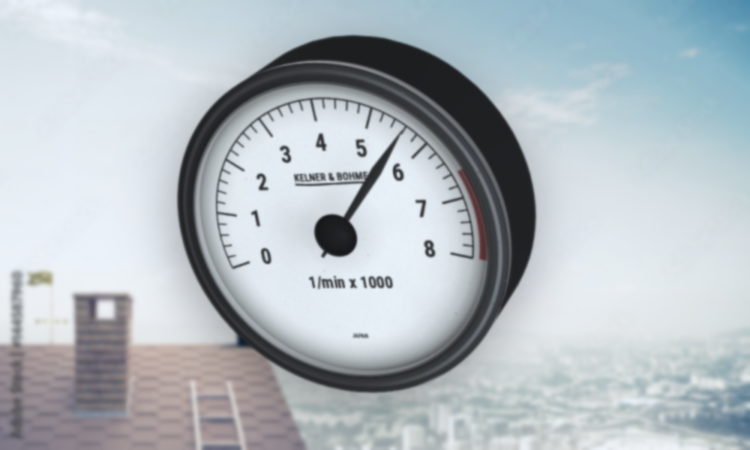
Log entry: rpm 5600
